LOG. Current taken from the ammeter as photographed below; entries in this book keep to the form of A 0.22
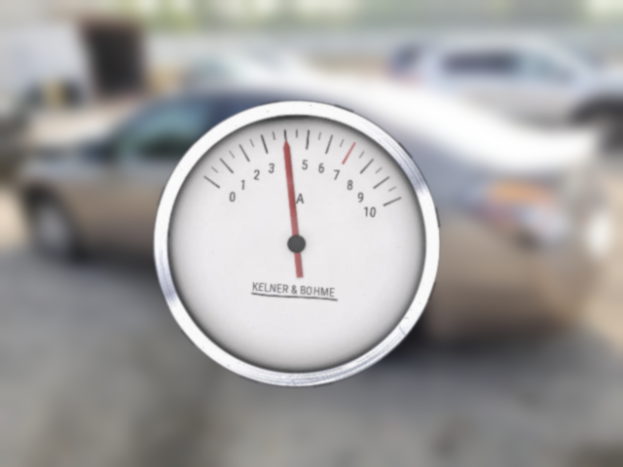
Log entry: A 4
